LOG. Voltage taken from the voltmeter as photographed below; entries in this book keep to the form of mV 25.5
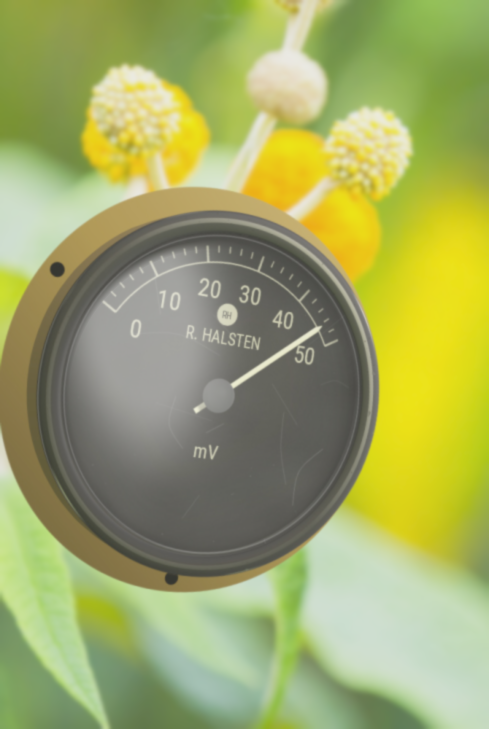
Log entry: mV 46
